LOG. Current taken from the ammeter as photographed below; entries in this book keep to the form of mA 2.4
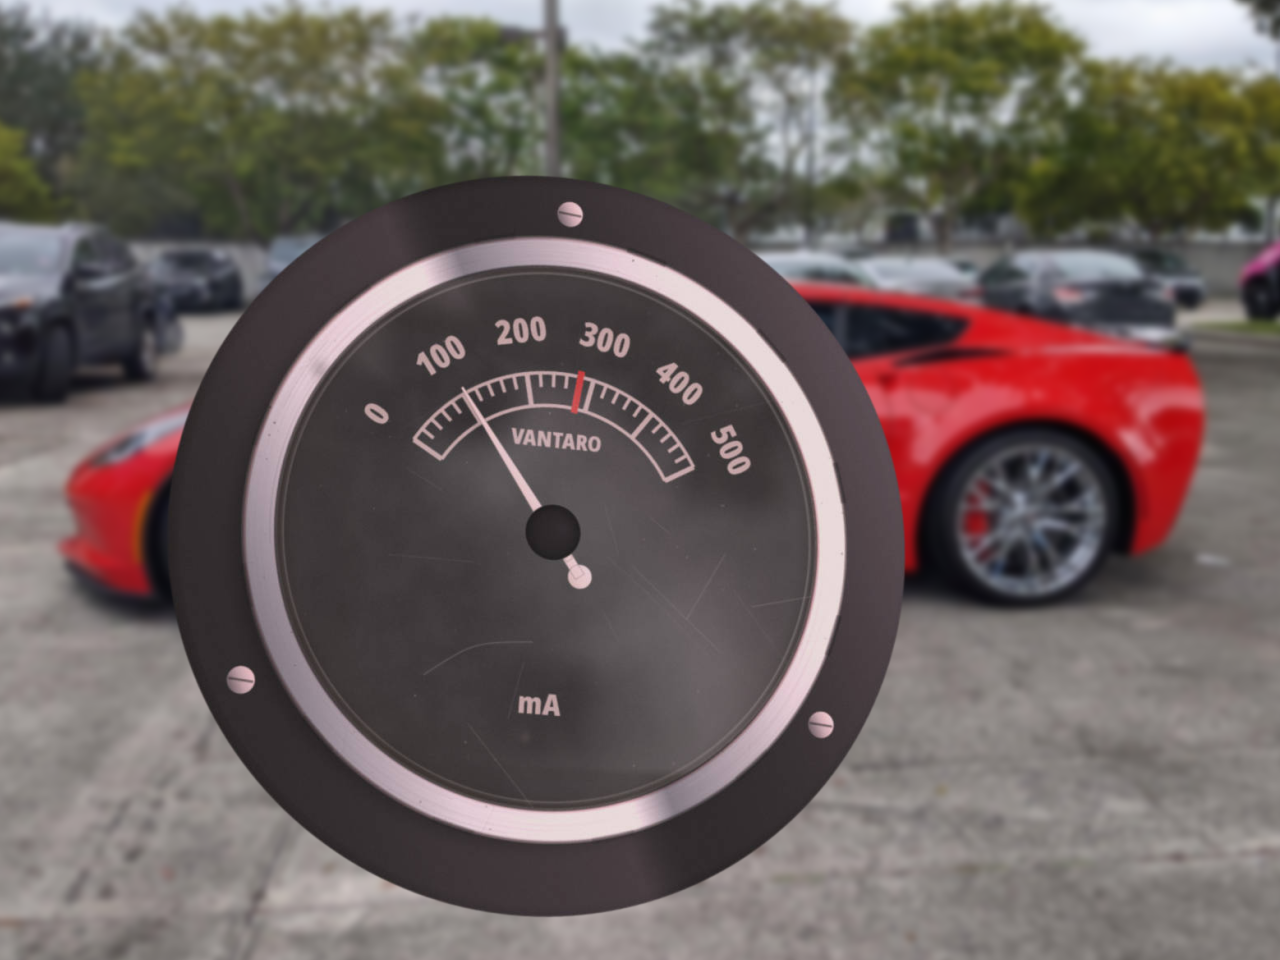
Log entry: mA 100
